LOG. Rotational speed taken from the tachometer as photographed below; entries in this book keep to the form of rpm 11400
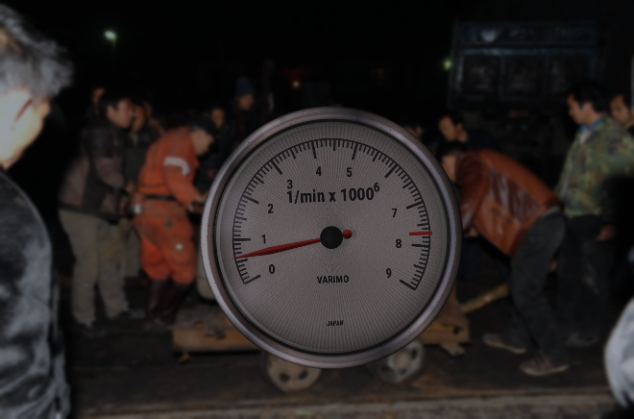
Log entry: rpm 600
